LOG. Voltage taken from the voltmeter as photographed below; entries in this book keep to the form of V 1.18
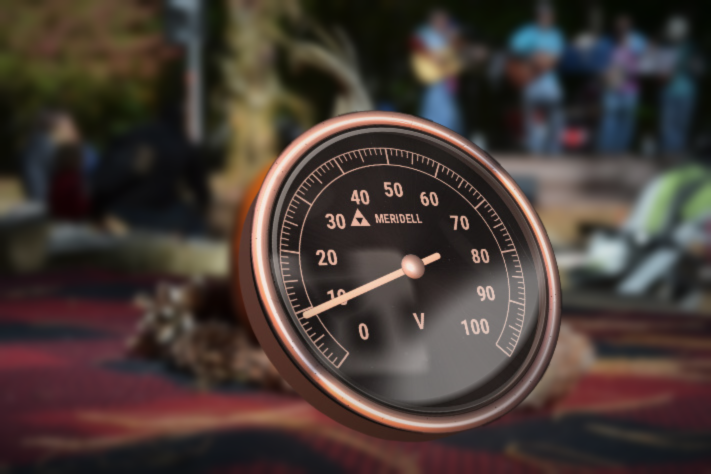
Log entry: V 9
